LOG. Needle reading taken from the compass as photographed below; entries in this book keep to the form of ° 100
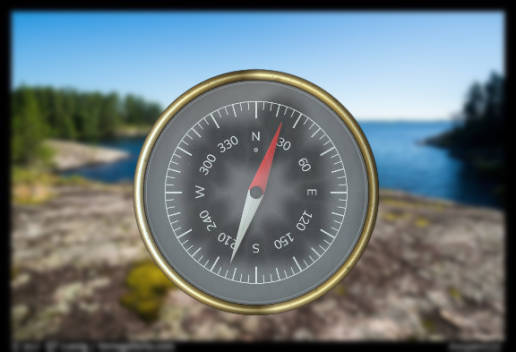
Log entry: ° 20
